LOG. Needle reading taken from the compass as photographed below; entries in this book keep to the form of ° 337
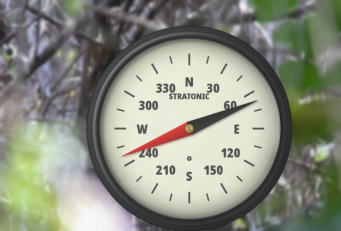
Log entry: ° 247.5
